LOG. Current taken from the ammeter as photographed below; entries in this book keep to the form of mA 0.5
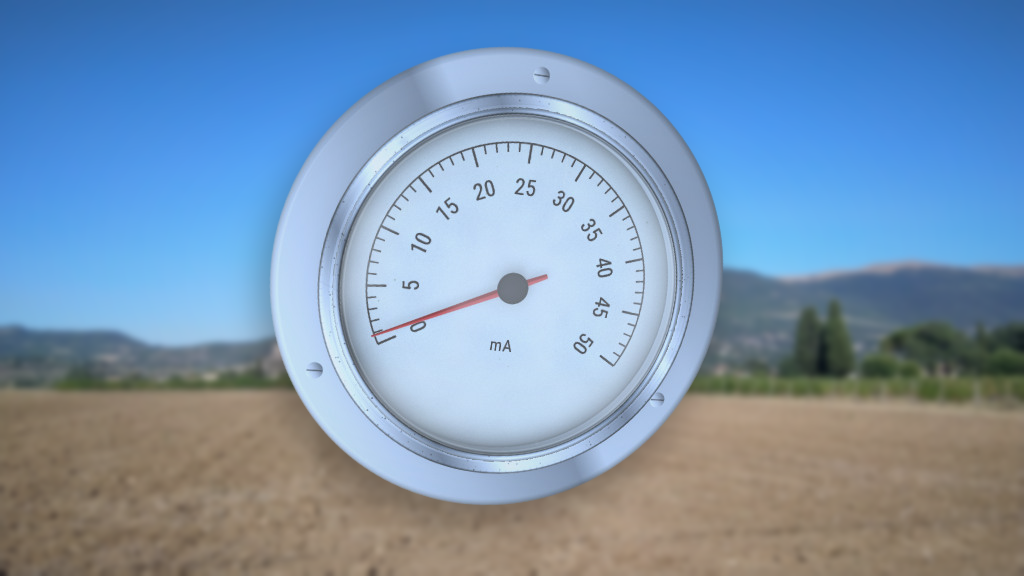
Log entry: mA 1
